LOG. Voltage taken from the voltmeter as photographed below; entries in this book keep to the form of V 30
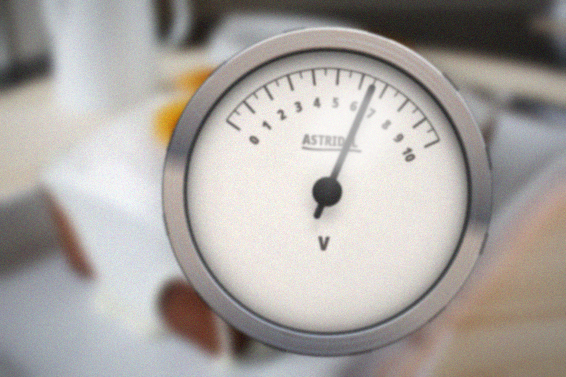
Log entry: V 6.5
